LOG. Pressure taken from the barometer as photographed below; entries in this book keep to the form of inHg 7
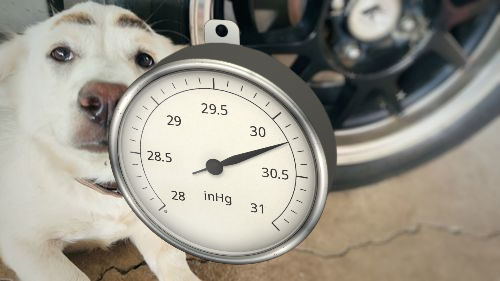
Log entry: inHg 30.2
